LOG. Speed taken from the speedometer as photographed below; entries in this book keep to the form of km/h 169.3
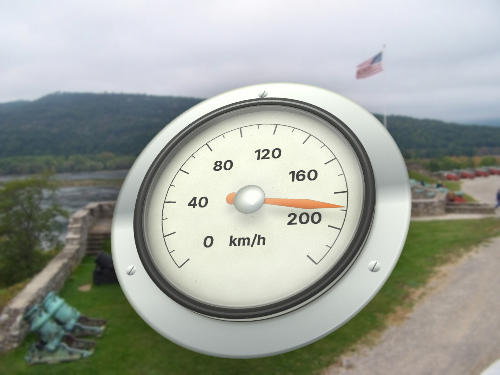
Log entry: km/h 190
